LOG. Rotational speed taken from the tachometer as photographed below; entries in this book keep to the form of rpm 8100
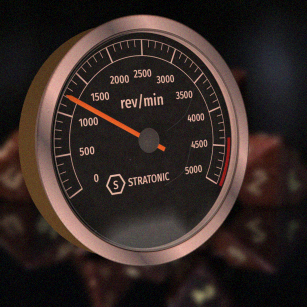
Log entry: rpm 1200
